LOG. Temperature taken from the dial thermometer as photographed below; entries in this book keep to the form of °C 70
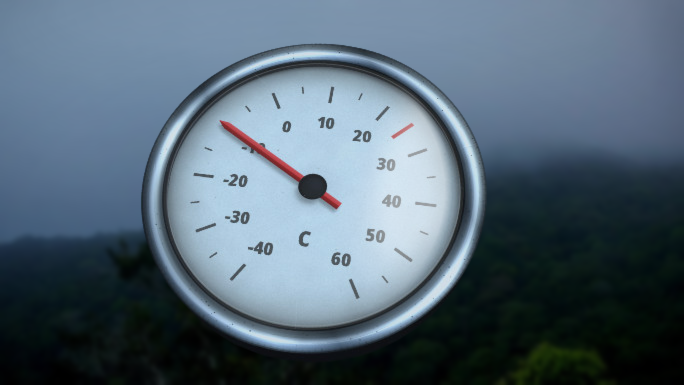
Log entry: °C -10
